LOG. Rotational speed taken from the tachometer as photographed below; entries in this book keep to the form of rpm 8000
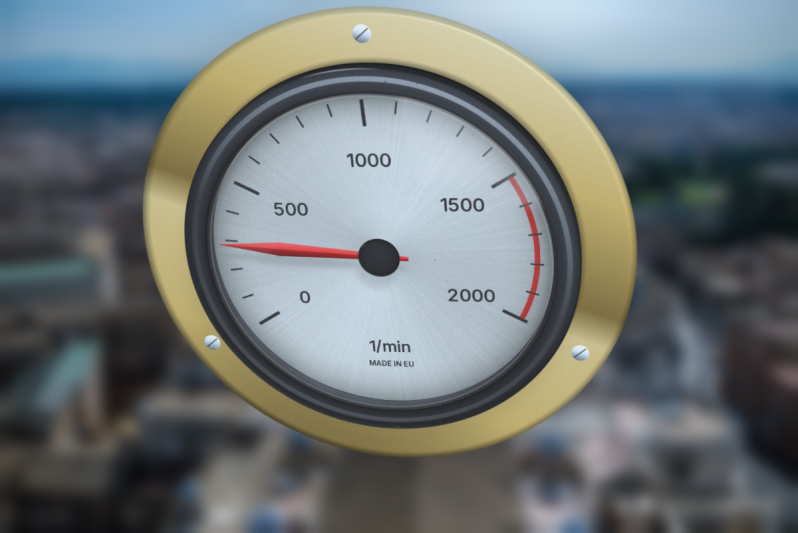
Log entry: rpm 300
